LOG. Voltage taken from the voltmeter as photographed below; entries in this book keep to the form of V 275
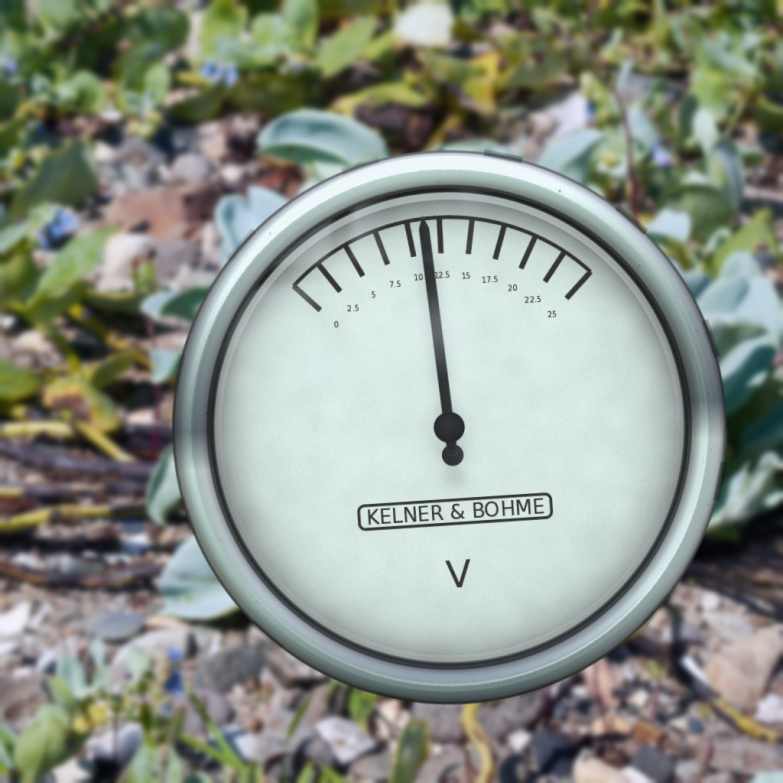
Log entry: V 11.25
